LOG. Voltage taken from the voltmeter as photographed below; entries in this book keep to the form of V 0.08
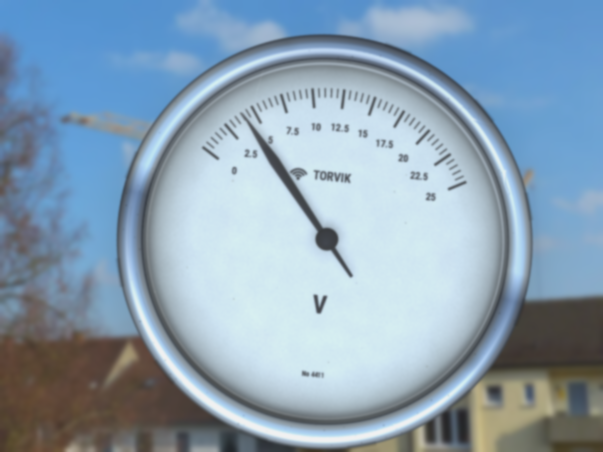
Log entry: V 4
